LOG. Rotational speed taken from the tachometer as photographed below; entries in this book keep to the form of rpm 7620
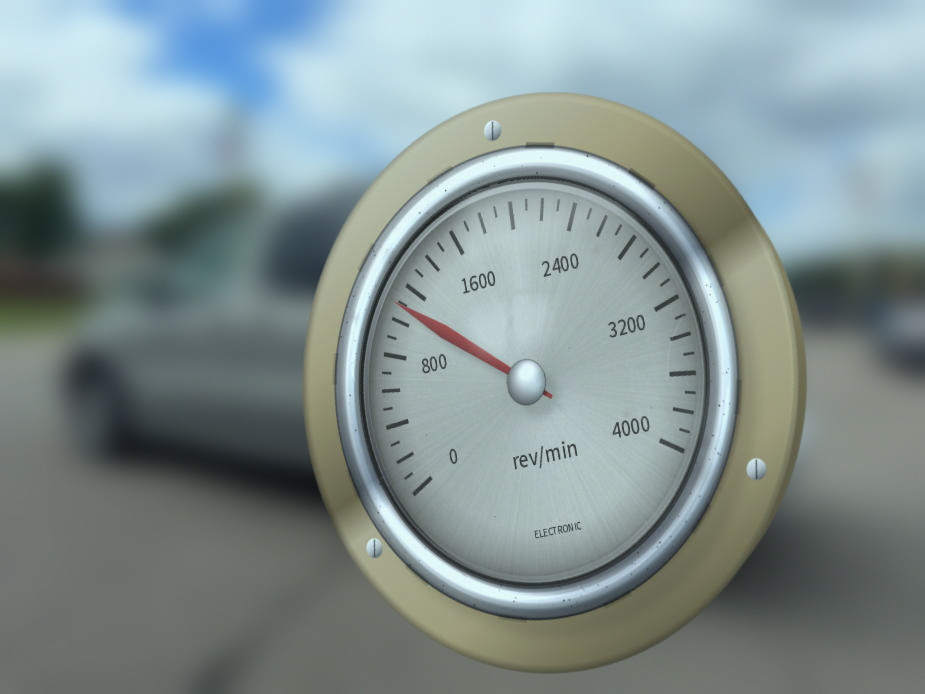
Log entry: rpm 1100
